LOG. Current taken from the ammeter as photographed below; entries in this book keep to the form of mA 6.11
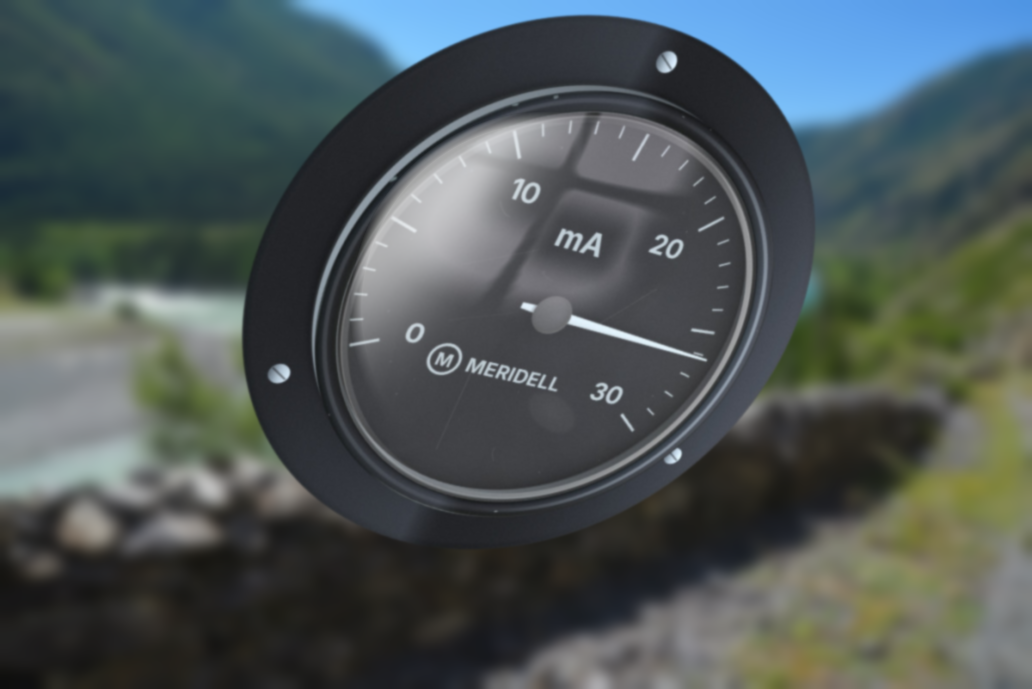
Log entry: mA 26
